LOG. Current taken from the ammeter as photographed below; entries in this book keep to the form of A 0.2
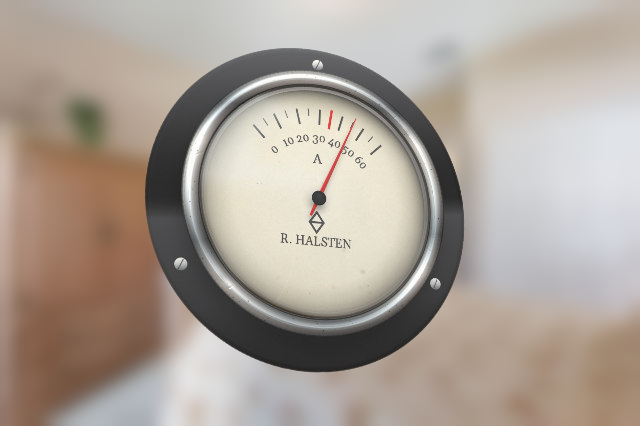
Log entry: A 45
